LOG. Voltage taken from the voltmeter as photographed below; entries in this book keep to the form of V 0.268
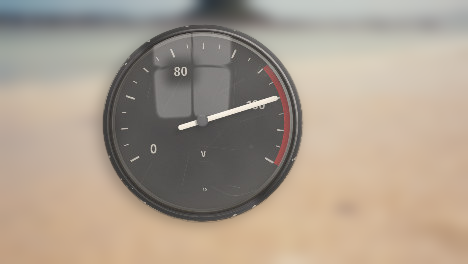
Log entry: V 160
